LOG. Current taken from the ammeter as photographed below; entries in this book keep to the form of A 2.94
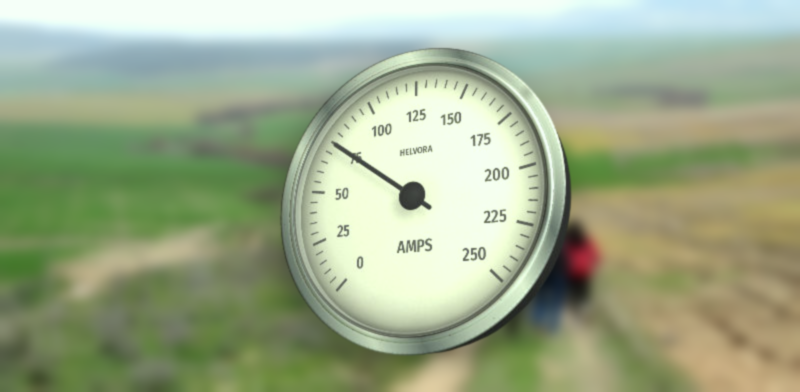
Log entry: A 75
